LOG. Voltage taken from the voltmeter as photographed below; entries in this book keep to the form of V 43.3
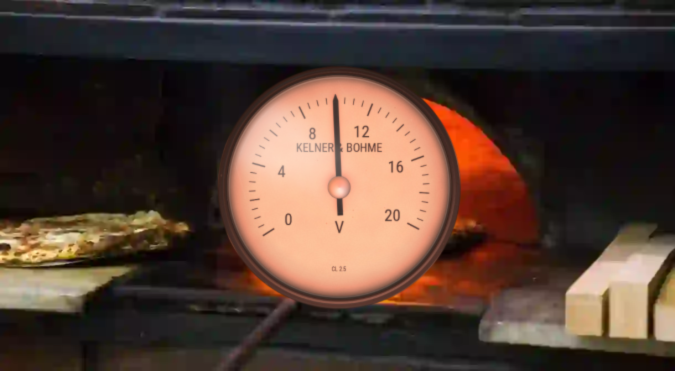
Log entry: V 10
